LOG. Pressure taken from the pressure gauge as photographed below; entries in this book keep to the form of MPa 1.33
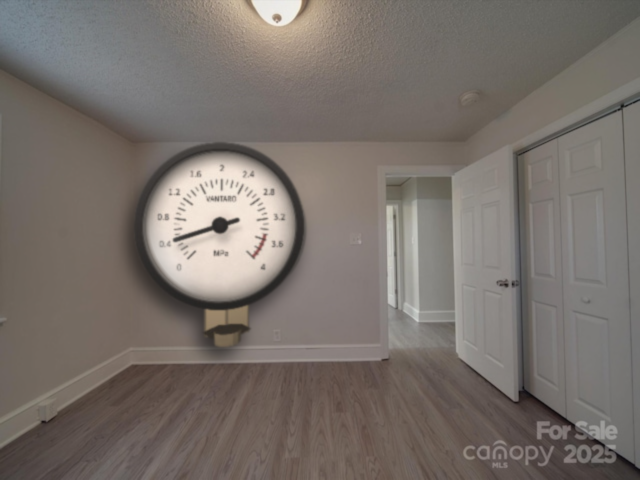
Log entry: MPa 0.4
